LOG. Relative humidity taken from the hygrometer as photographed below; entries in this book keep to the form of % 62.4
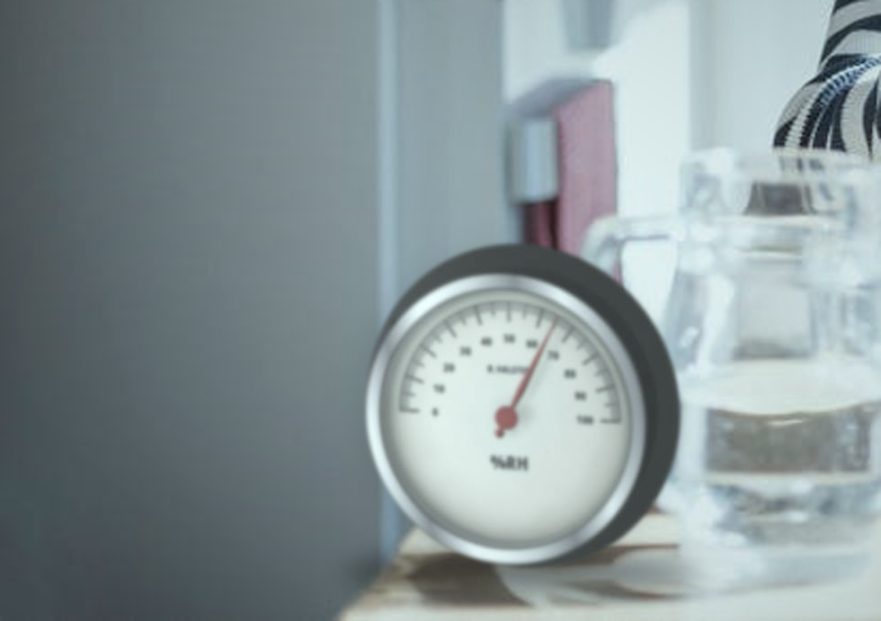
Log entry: % 65
